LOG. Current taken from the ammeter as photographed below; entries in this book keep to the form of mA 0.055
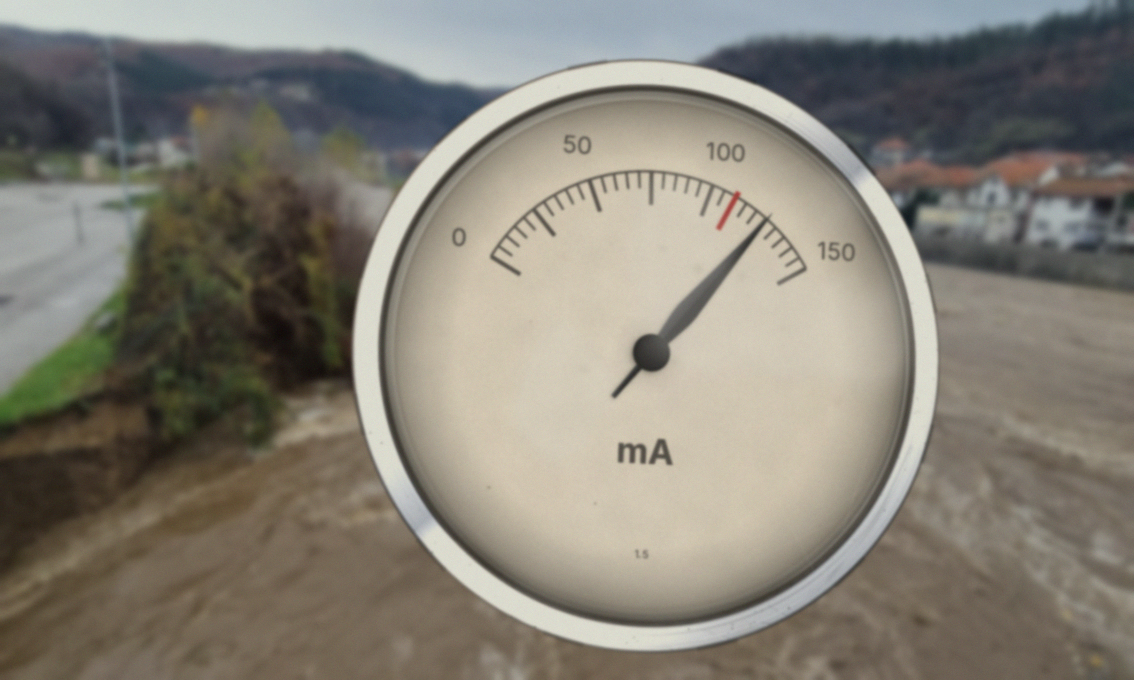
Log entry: mA 125
